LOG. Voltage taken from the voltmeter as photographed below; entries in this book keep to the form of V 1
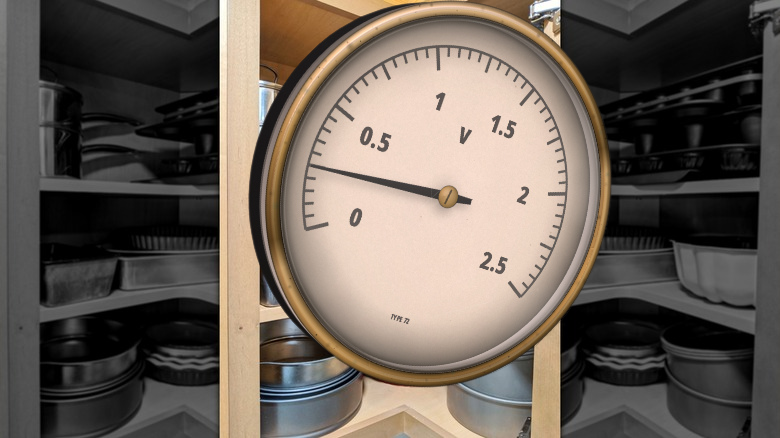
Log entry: V 0.25
